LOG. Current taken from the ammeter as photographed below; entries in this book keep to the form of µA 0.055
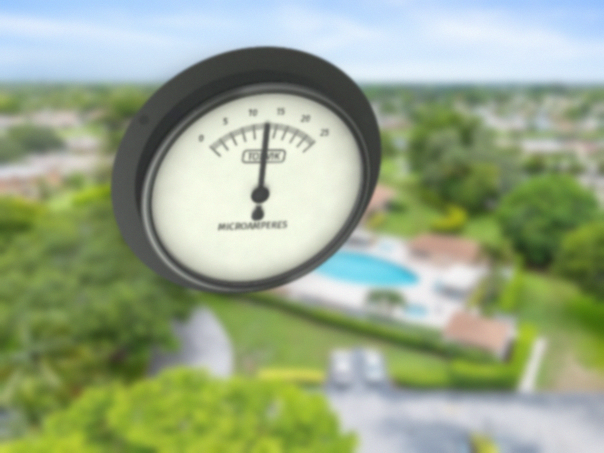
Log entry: µA 12.5
